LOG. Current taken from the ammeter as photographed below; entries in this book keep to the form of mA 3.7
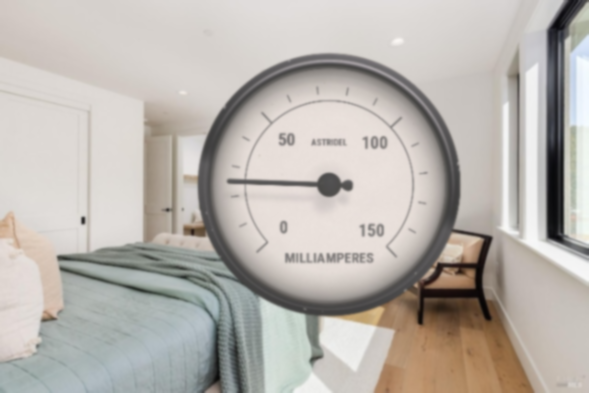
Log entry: mA 25
